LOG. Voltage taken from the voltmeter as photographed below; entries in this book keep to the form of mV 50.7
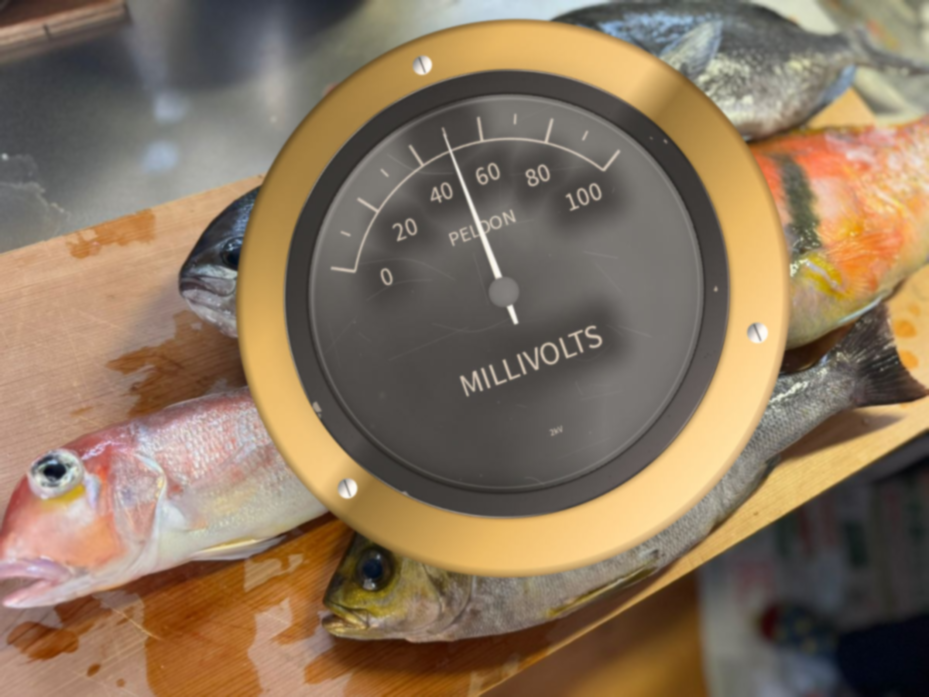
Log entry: mV 50
